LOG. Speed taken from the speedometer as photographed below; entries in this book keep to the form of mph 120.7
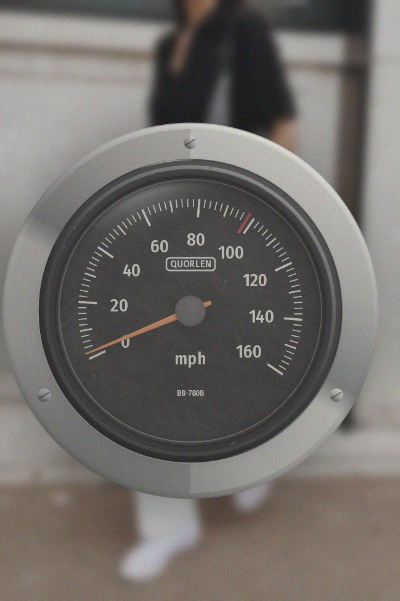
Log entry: mph 2
